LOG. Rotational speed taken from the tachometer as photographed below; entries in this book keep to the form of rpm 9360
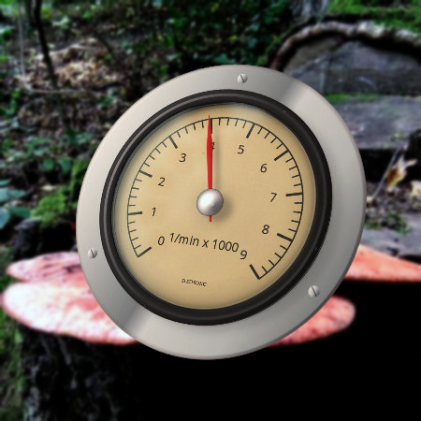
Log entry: rpm 4000
